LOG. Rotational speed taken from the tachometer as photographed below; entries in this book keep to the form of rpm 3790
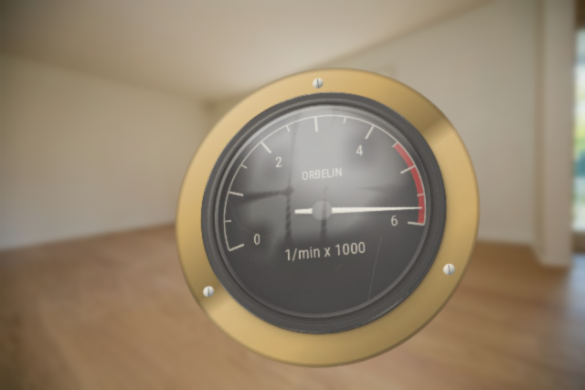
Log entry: rpm 5750
